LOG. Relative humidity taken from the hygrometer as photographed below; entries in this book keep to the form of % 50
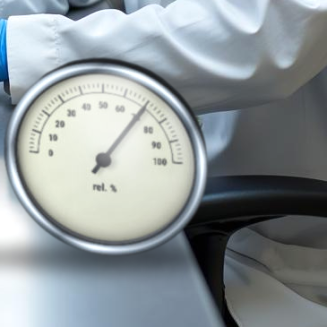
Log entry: % 70
